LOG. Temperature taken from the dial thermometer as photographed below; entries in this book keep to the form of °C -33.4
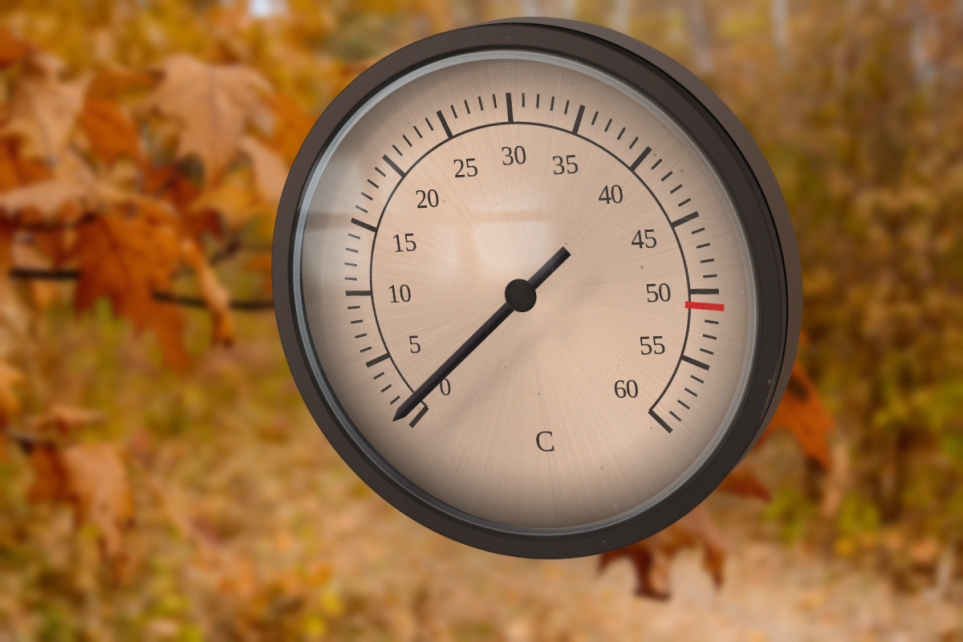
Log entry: °C 1
